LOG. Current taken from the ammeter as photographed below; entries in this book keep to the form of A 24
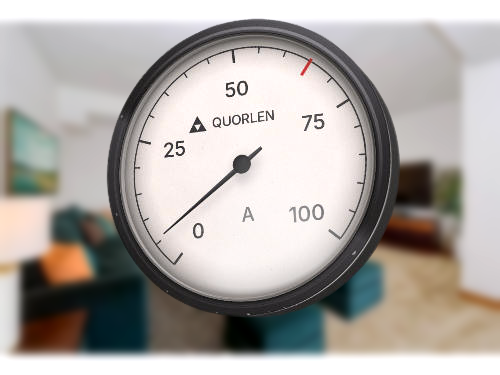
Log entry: A 5
